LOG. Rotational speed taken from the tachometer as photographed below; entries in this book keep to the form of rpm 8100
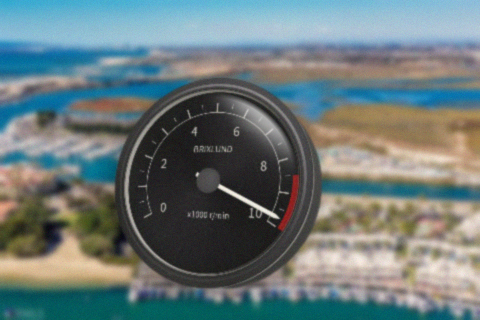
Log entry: rpm 9750
